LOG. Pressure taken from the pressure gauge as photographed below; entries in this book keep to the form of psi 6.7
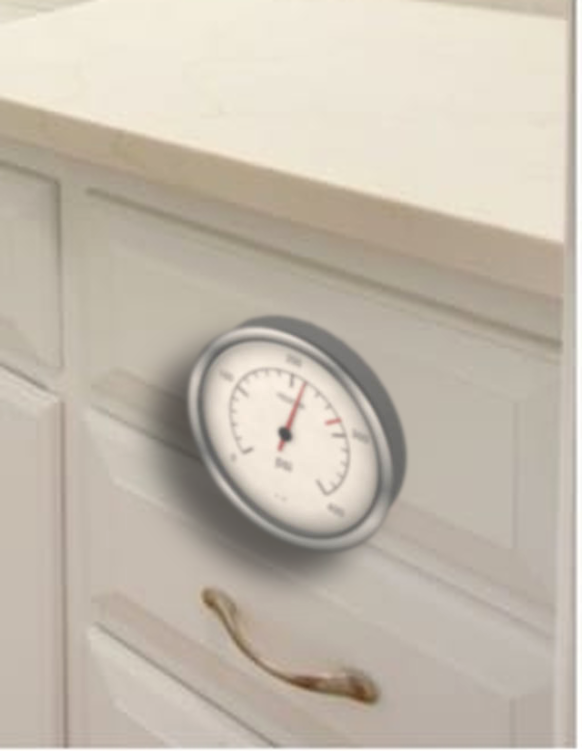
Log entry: psi 220
